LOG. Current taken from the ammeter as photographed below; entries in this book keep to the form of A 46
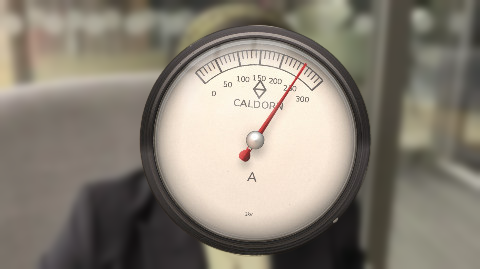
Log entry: A 250
